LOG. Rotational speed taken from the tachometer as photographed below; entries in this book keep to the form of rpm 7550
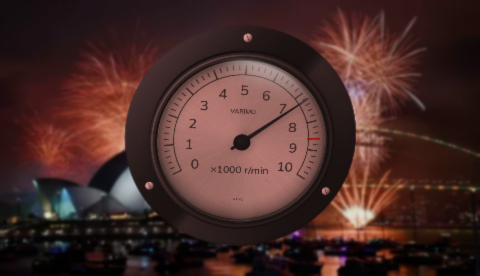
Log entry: rpm 7200
